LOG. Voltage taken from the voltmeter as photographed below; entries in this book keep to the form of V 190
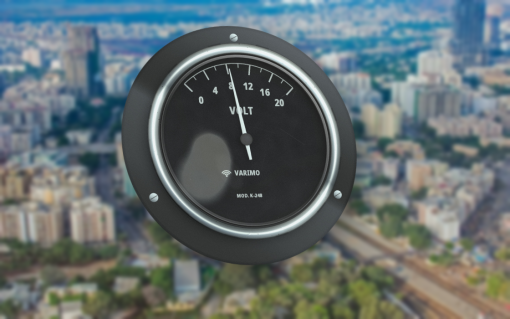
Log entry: V 8
